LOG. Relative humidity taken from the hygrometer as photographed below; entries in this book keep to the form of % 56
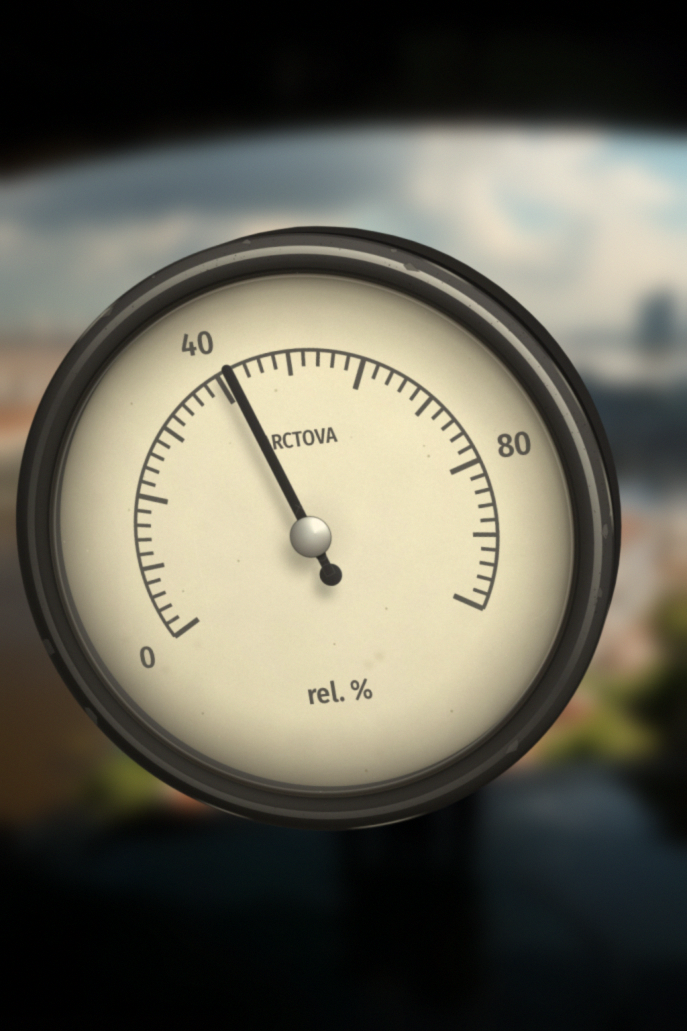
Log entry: % 42
